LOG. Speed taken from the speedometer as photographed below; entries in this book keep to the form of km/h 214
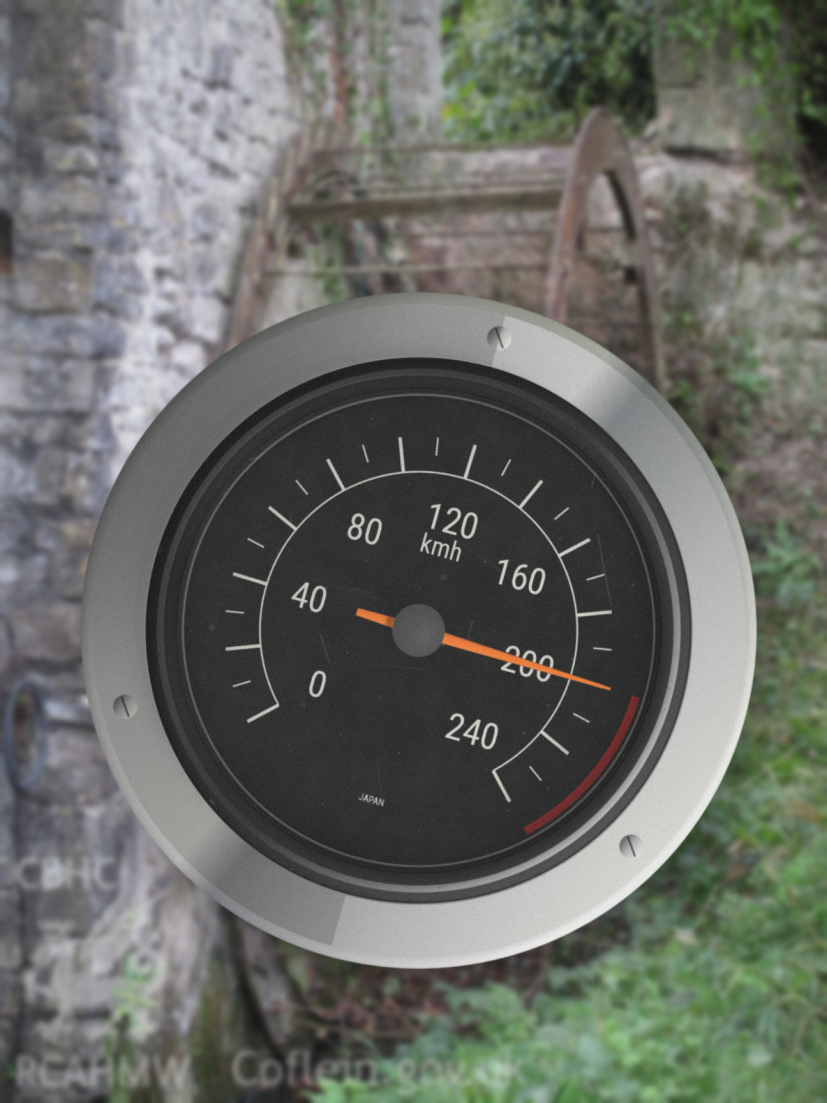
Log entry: km/h 200
